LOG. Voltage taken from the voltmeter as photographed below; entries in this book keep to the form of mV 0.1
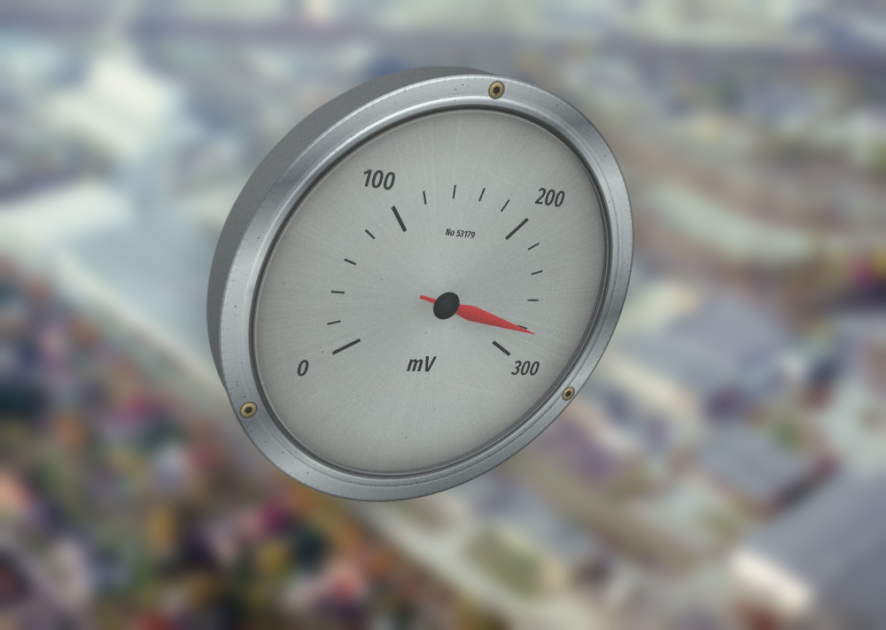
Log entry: mV 280
